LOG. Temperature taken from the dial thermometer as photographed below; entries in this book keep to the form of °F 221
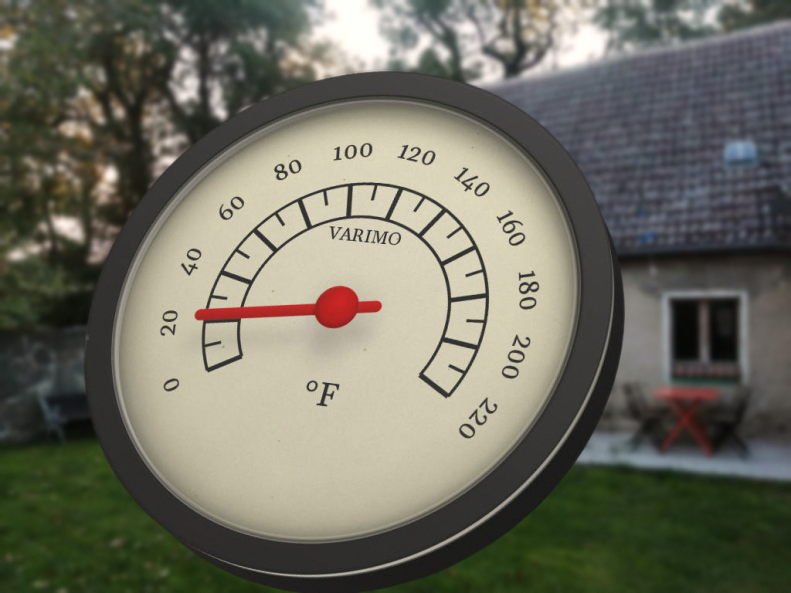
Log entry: °F 20
